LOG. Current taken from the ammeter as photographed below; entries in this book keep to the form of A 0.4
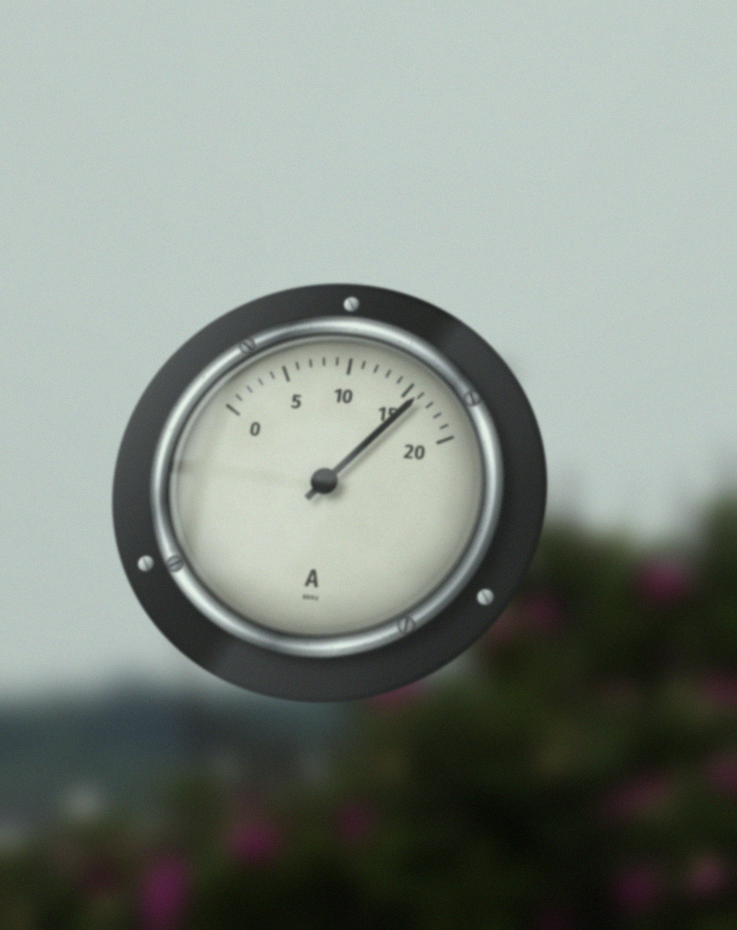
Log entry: A 16
